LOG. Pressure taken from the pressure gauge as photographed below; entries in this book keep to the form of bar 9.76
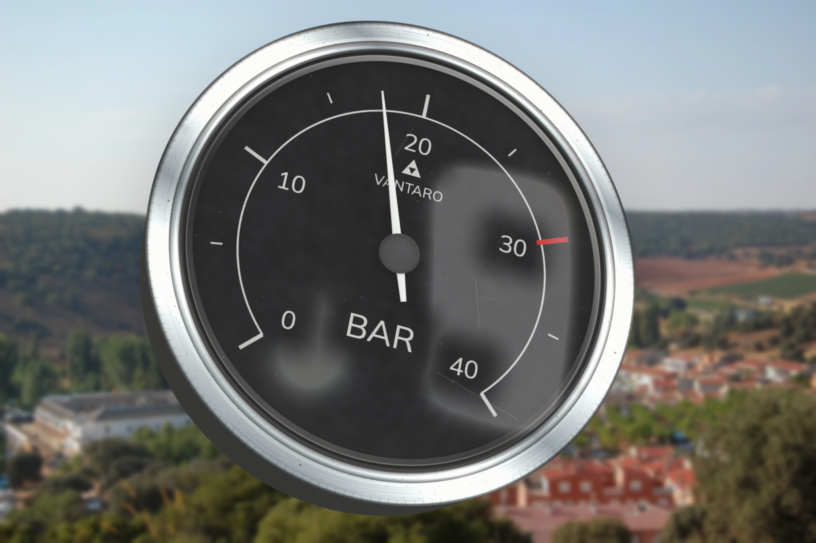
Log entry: bar 17.5
